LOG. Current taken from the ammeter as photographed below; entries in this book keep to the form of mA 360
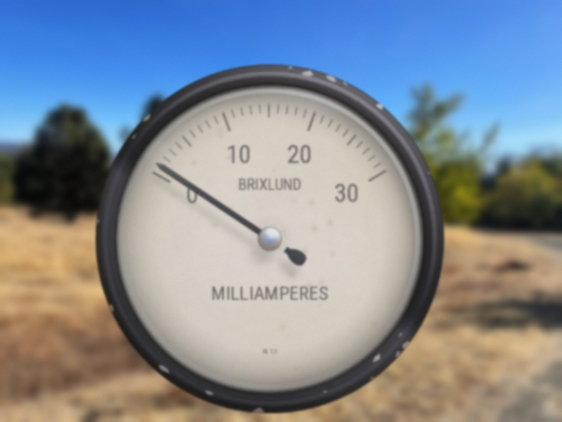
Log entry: mA 1
